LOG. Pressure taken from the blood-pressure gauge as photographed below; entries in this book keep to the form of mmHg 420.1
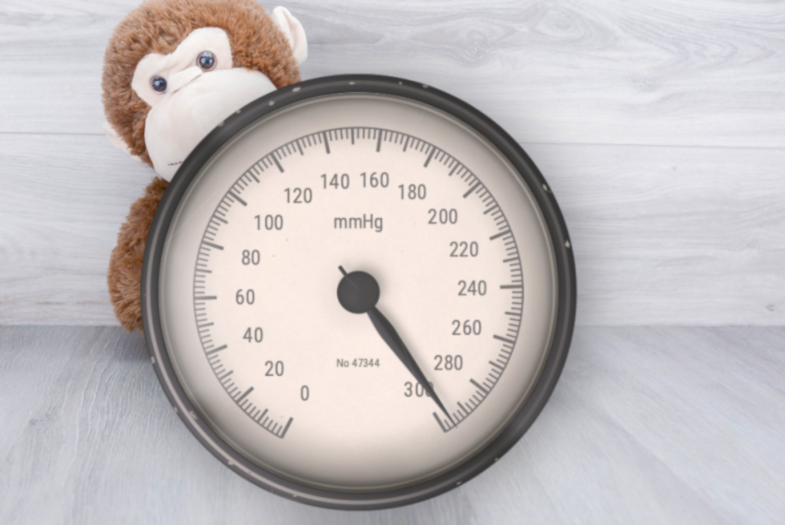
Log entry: mmHg 296
